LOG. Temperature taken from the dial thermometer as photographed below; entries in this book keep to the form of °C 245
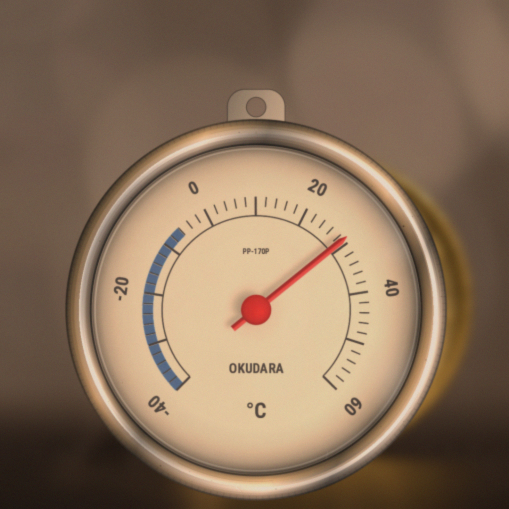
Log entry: °C 29
